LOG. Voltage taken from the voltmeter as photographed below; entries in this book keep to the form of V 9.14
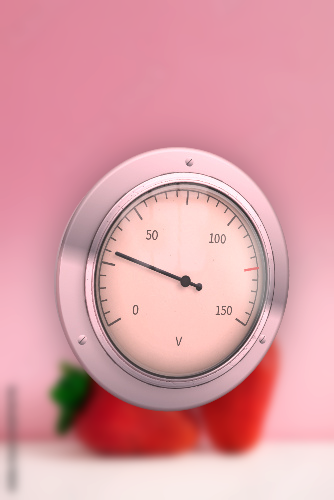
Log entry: V 30
